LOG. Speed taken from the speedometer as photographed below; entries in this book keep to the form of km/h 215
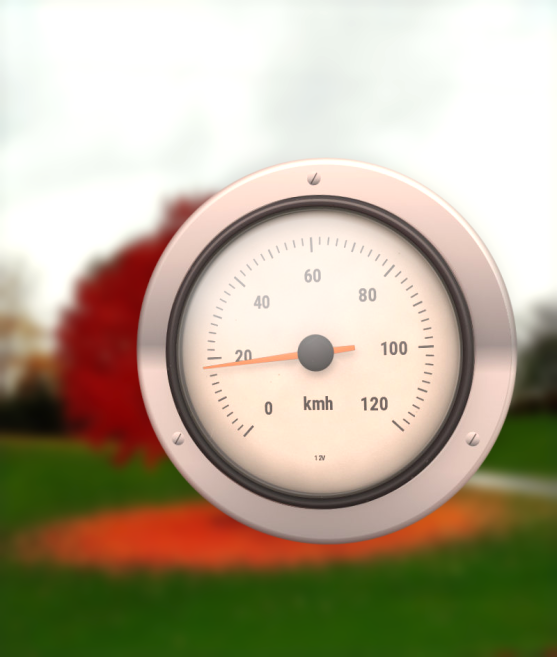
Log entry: km/h 18
